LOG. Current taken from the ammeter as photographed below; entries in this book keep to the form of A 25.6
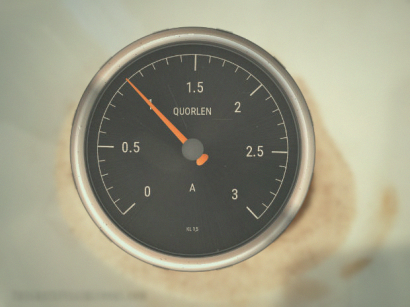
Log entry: A 1
